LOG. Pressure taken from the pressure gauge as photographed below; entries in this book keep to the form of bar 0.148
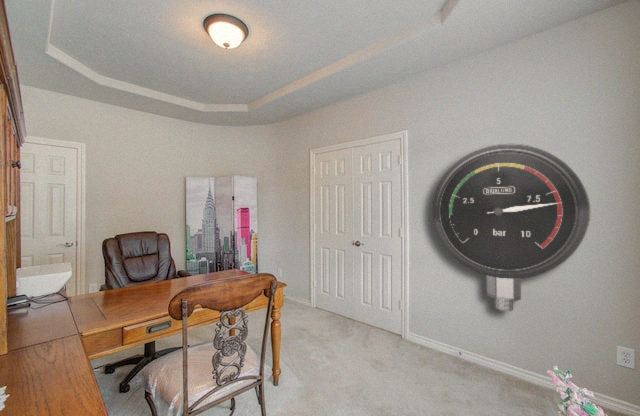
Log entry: bar 8
